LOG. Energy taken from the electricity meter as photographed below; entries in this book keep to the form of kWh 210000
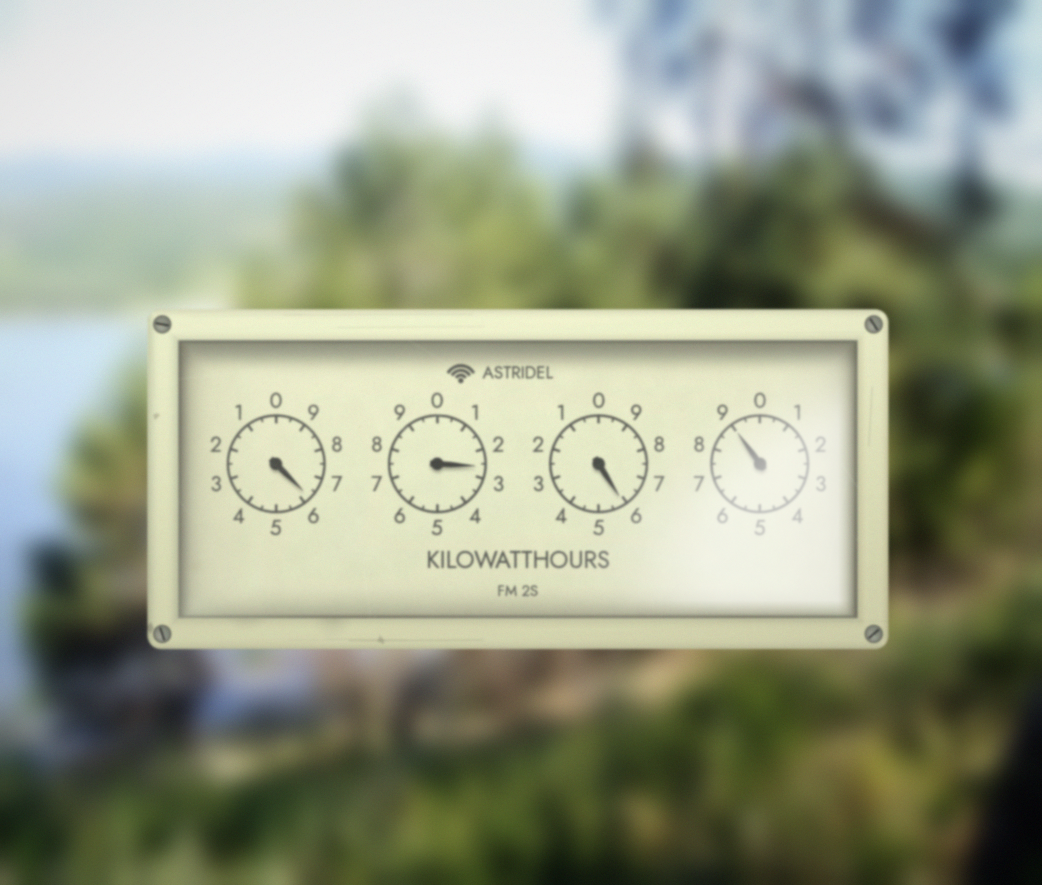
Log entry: kWh 6259
